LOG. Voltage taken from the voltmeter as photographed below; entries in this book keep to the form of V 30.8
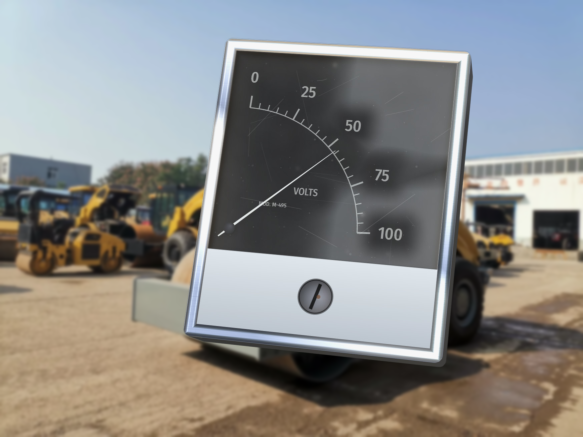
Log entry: V 55
